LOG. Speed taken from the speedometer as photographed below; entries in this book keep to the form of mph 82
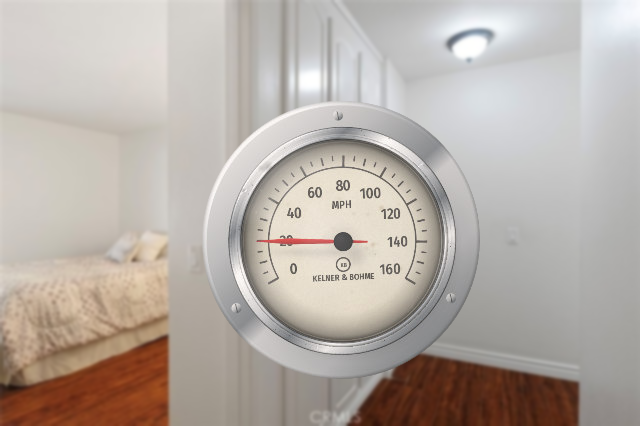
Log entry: mph 20
